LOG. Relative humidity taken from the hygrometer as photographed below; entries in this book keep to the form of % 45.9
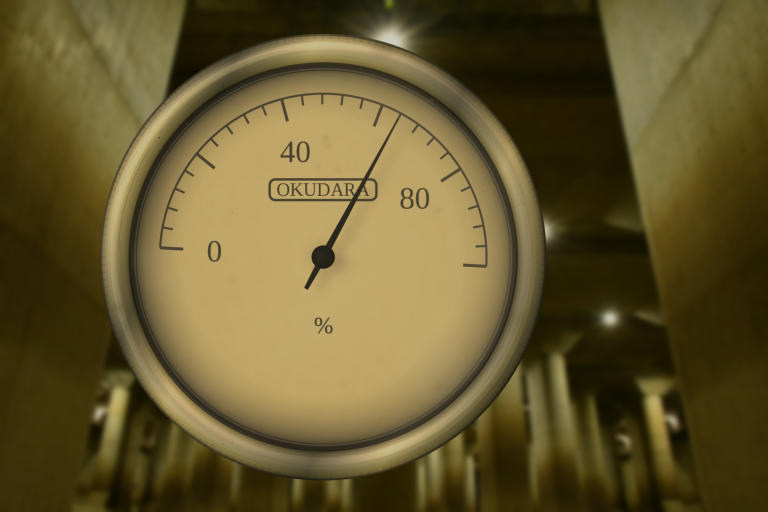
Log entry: % 64
